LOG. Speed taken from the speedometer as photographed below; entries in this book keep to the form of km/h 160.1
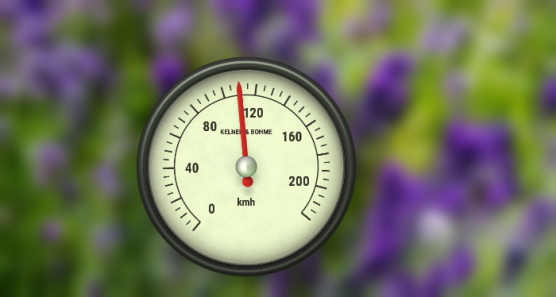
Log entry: km/h 110
